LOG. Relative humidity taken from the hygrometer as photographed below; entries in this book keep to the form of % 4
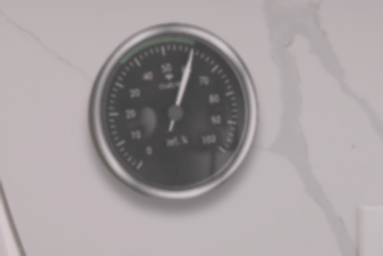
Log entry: % 60
